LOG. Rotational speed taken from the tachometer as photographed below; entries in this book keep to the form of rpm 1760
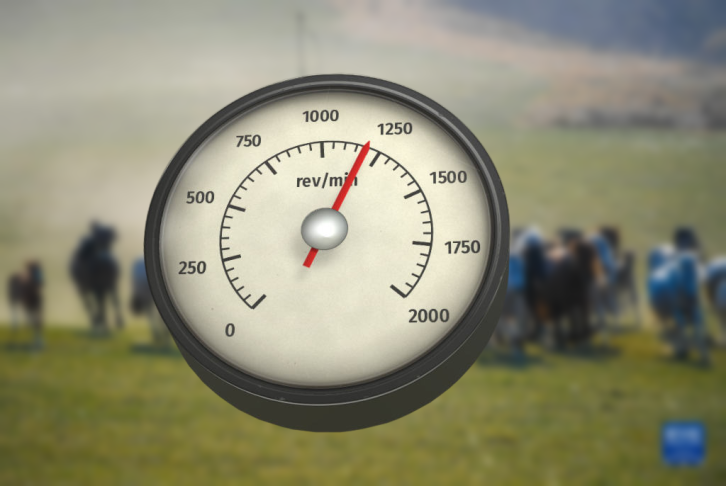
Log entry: rpm 1200
